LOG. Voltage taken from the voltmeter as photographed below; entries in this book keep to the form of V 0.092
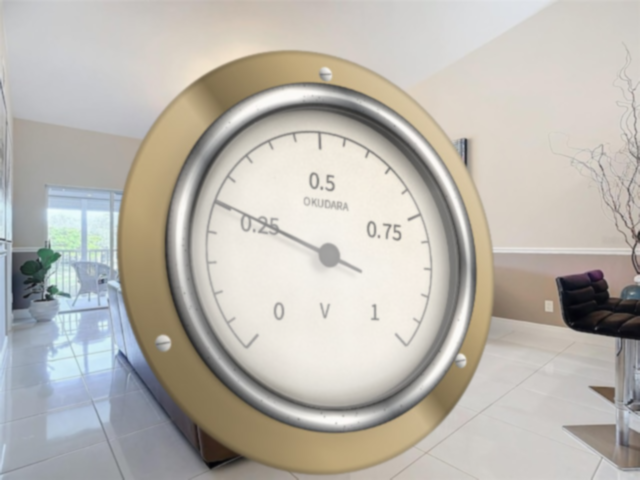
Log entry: V 0.25
